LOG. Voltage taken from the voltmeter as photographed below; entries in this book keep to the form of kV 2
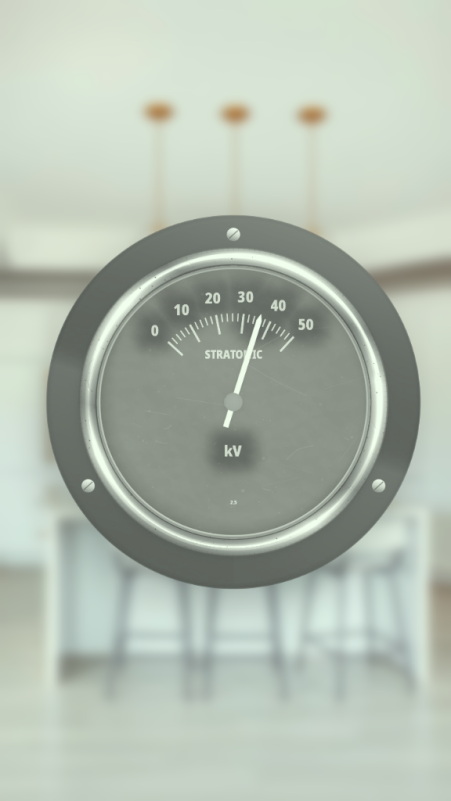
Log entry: kV 36
